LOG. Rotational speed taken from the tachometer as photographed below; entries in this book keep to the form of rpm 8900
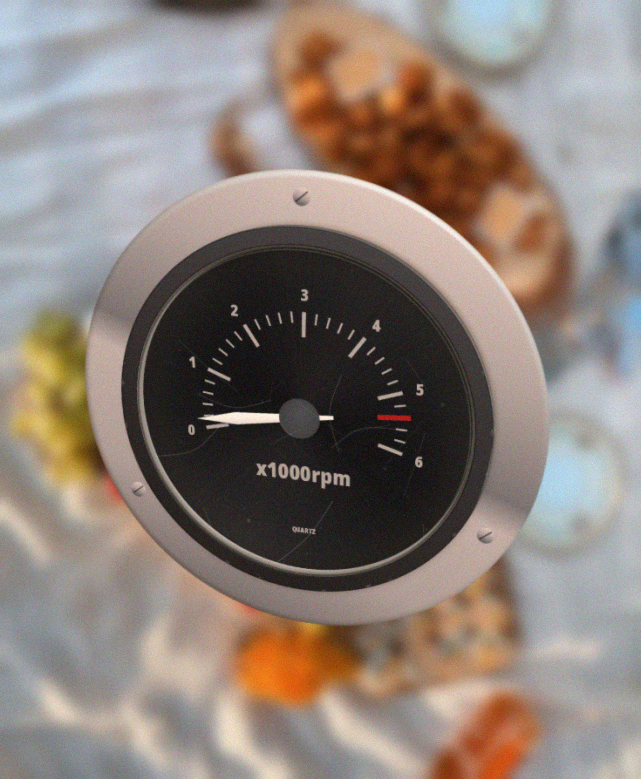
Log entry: rpm 200
